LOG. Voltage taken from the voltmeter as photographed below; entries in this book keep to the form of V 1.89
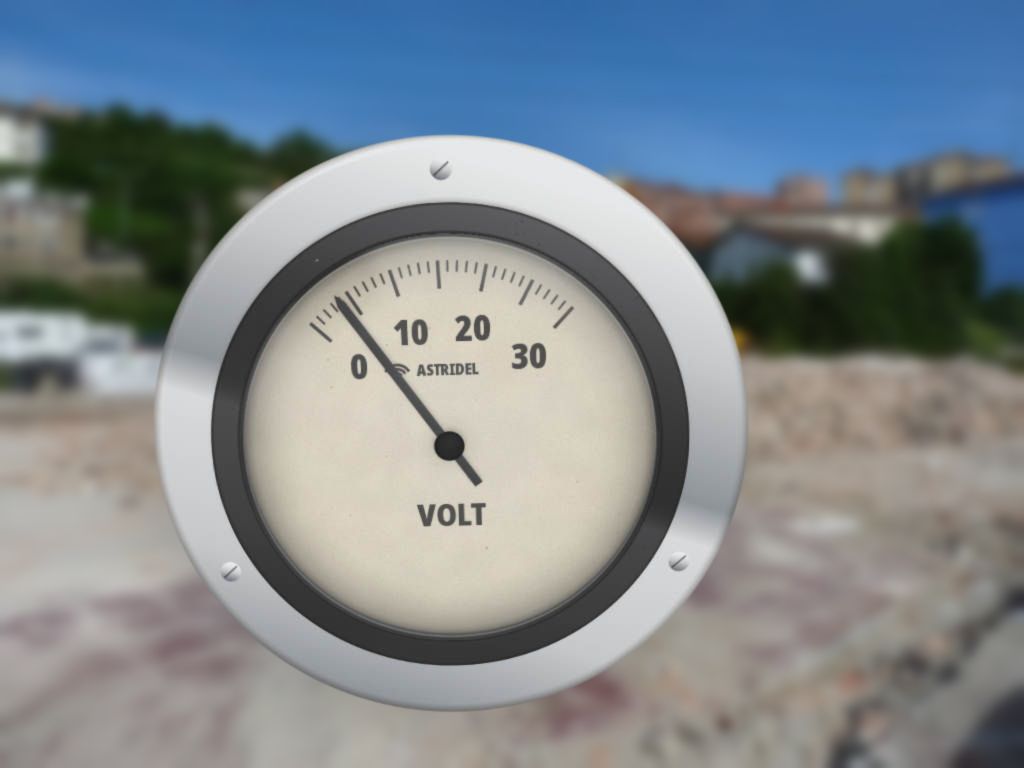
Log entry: V 4
